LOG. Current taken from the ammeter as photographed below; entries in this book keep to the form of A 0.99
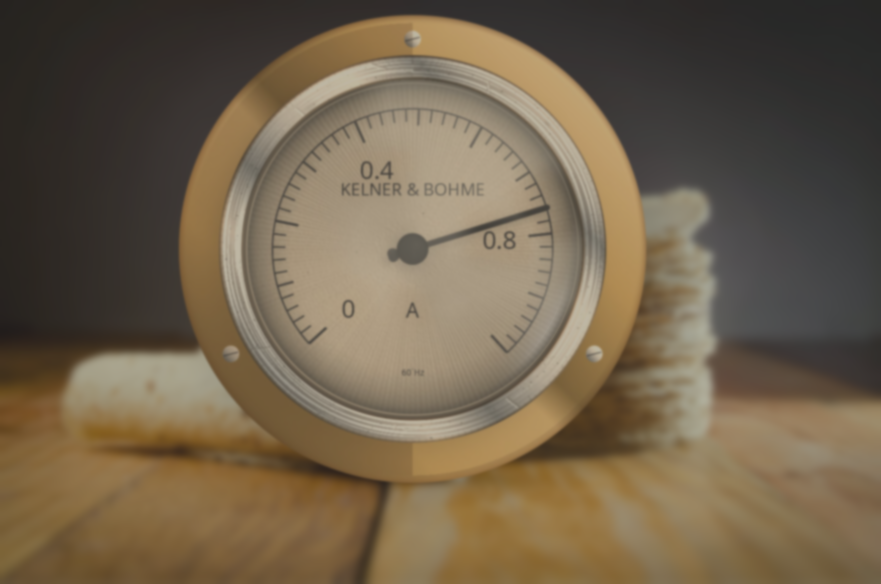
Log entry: A 0.76
